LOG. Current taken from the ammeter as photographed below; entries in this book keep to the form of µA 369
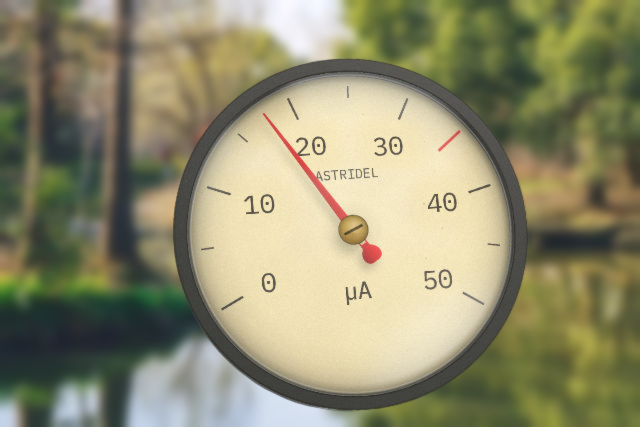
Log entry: µA 17.5
